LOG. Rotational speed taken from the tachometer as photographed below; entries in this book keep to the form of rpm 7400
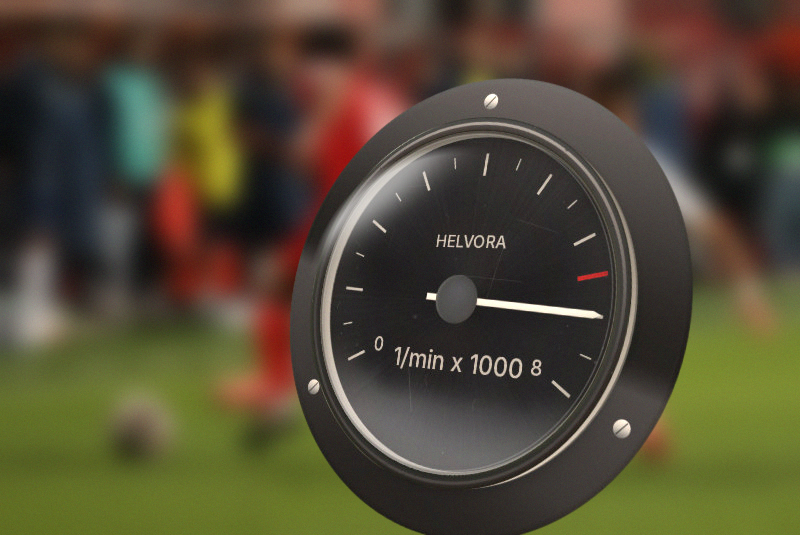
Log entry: rpm 7000
